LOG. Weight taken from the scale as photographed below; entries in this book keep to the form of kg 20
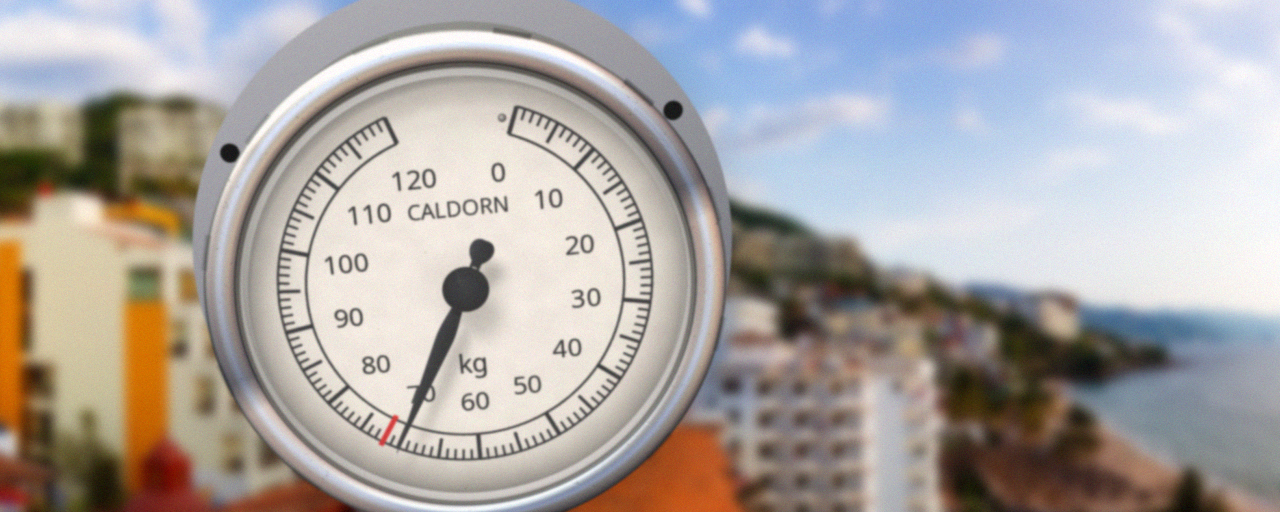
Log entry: kg 70
